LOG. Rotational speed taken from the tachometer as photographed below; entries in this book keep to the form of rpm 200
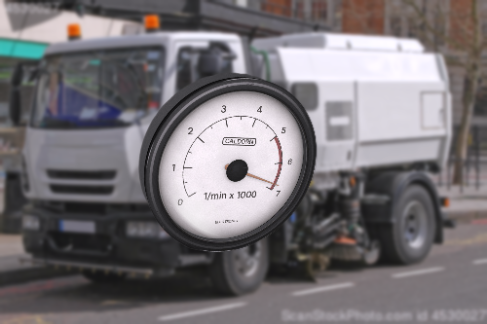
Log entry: rpm 6750
